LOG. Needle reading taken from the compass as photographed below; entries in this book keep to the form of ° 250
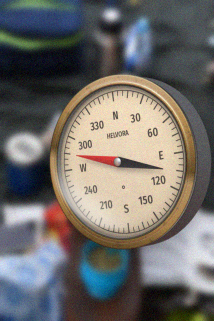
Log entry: ° 285
